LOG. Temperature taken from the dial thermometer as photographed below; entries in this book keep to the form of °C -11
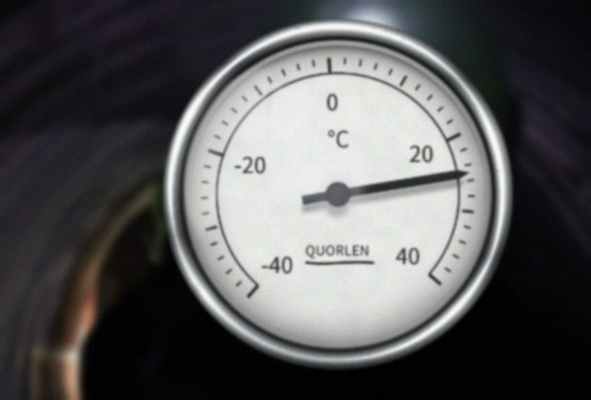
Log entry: °C 25
